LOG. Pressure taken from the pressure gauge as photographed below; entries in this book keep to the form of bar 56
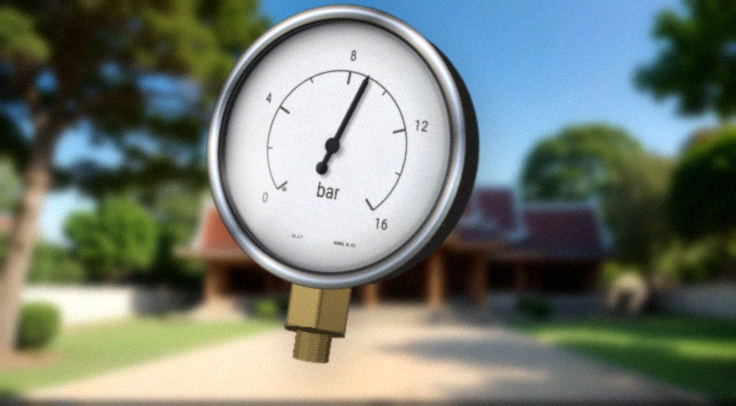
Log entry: bar 9
